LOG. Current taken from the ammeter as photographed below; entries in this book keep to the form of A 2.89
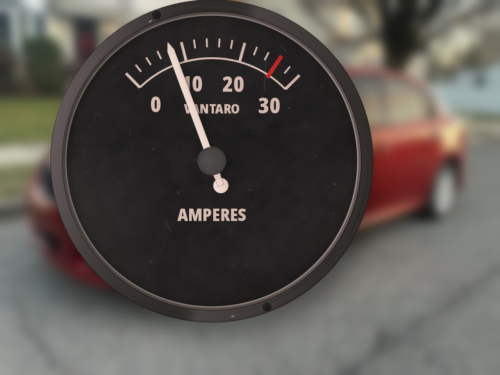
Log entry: A 8
